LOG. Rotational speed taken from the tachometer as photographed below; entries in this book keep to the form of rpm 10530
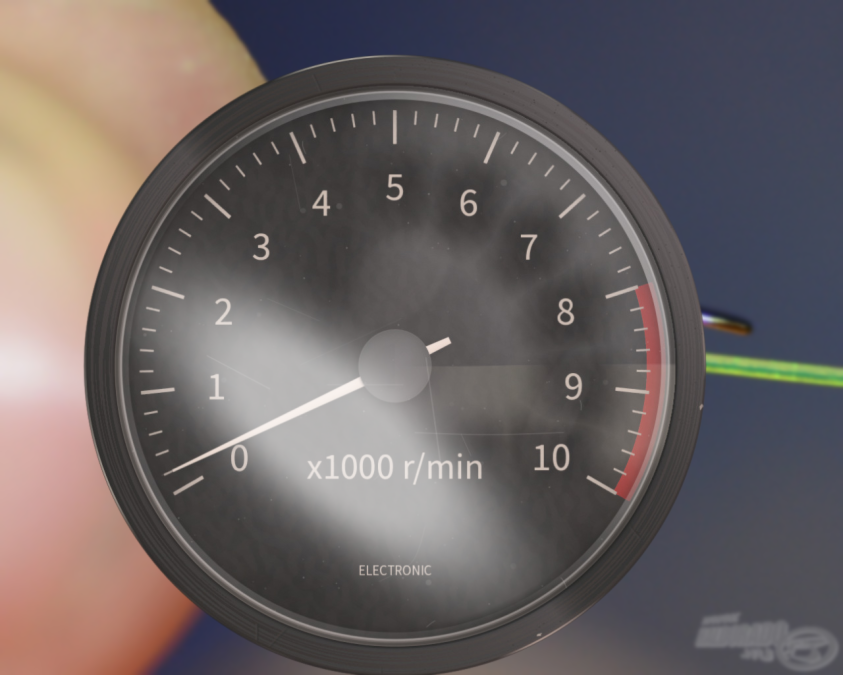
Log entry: rpm 200
